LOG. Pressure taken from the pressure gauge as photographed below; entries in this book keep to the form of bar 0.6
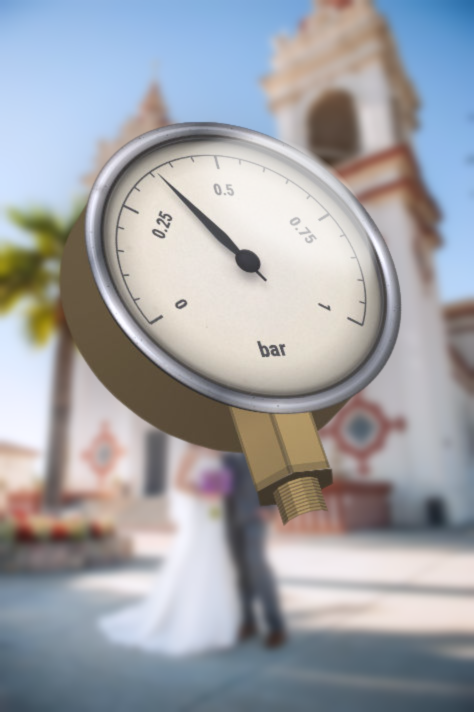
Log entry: bar 0.35
